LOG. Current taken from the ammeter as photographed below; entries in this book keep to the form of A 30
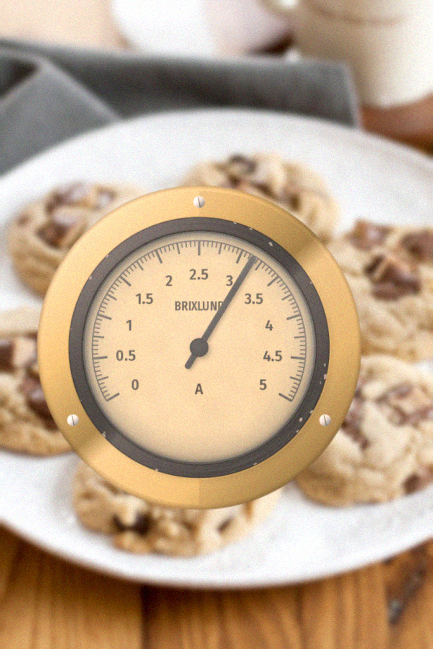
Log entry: A 3.15
